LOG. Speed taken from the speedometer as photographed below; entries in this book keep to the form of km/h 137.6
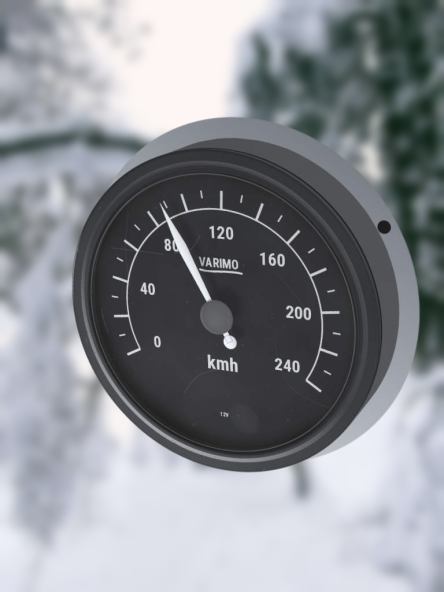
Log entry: km/h 90
